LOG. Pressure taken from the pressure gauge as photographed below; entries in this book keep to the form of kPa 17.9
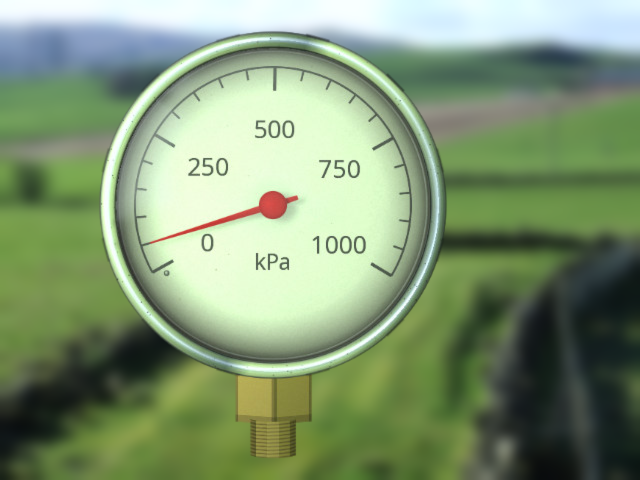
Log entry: kPa 50
